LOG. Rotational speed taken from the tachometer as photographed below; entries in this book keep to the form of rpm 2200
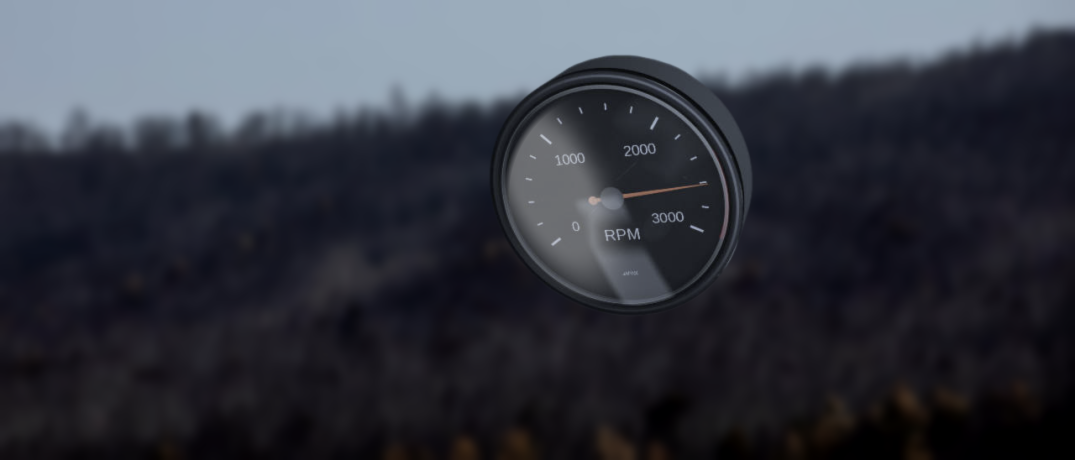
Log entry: rpm 2600
